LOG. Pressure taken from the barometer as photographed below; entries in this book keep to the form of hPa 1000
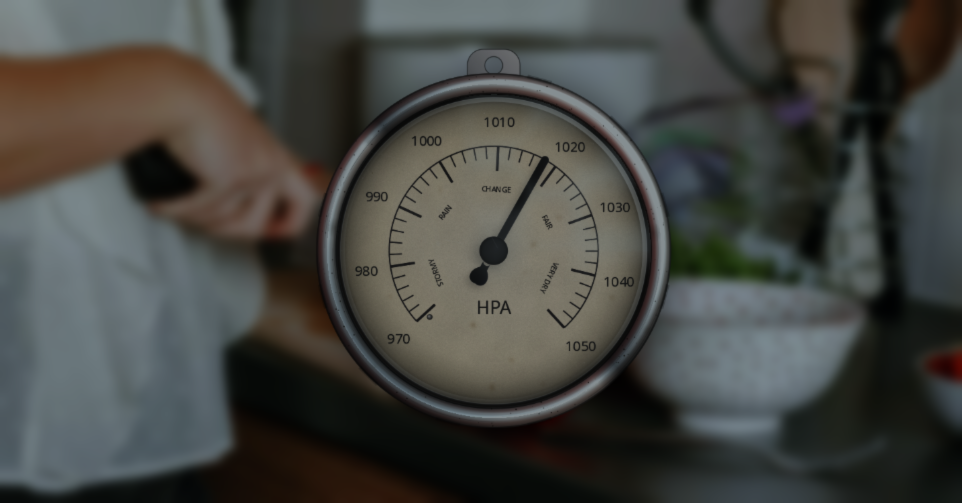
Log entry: hPa 1018
